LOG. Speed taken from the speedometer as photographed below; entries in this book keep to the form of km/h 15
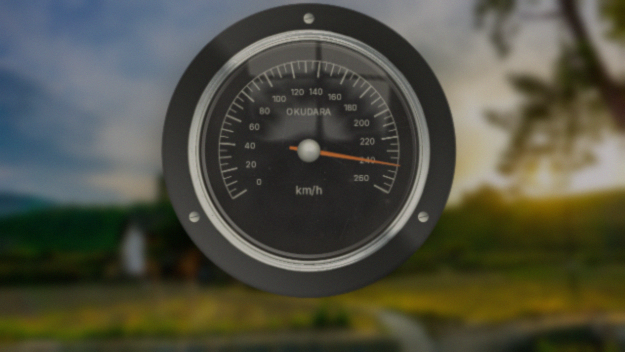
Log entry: km/h 240
